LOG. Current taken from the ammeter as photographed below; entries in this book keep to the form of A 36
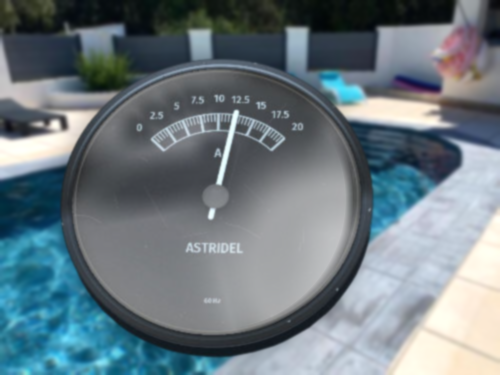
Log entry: A 12.5
